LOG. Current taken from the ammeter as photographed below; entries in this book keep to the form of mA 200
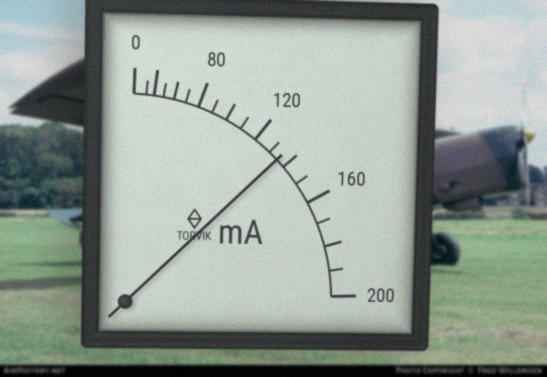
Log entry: mA 135
